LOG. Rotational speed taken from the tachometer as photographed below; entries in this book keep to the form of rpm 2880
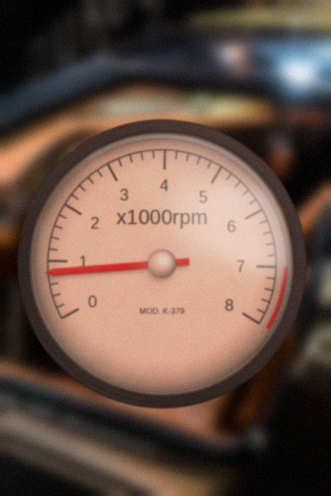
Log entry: rpm 800
